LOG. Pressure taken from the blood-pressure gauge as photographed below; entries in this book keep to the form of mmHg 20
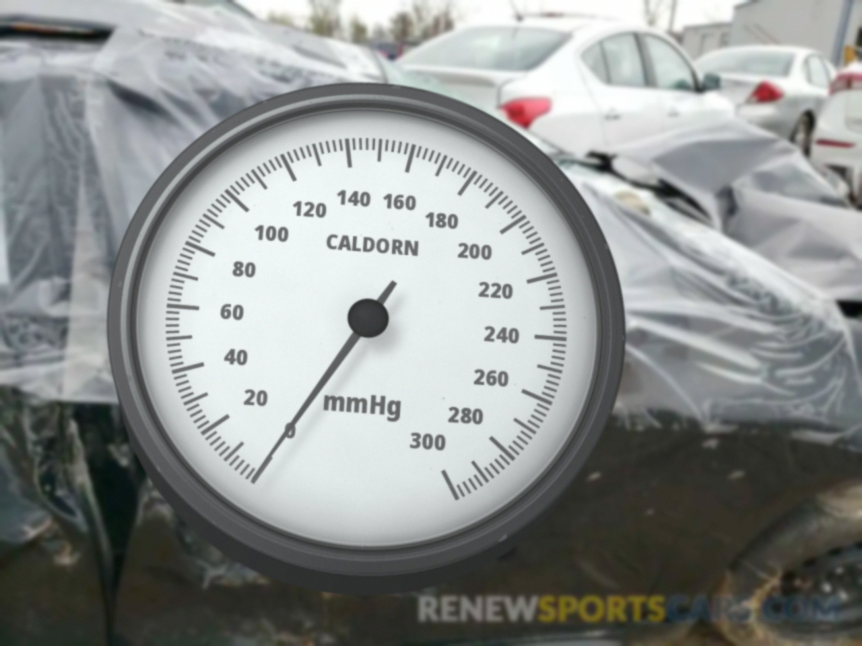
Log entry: mmHg 0
